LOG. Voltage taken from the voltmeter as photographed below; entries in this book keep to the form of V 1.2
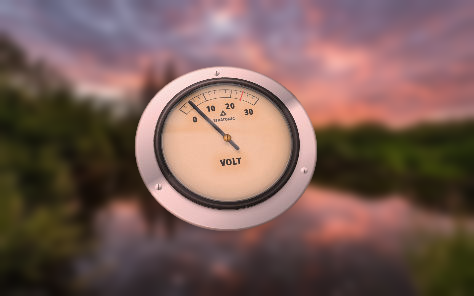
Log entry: V 4
